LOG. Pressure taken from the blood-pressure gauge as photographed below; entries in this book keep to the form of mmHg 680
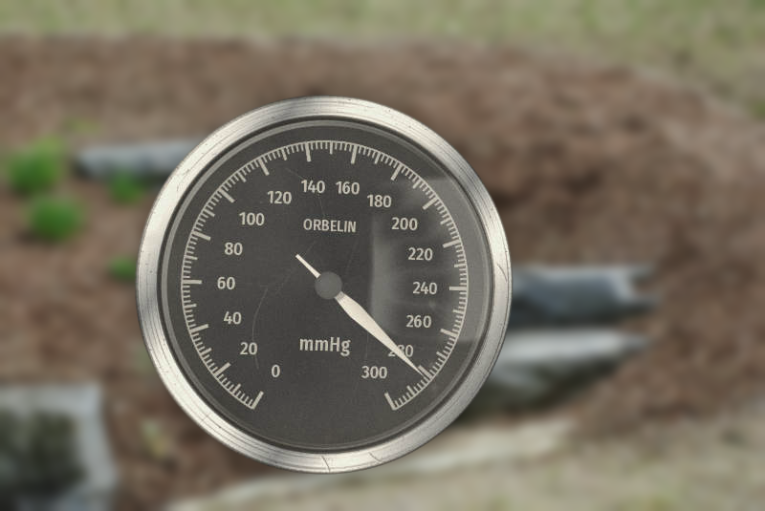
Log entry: mmHg 282
